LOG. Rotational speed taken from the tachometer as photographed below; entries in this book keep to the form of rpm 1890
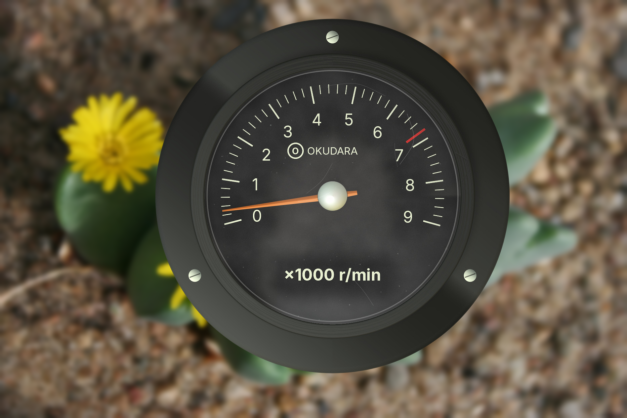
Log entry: rpm 300
